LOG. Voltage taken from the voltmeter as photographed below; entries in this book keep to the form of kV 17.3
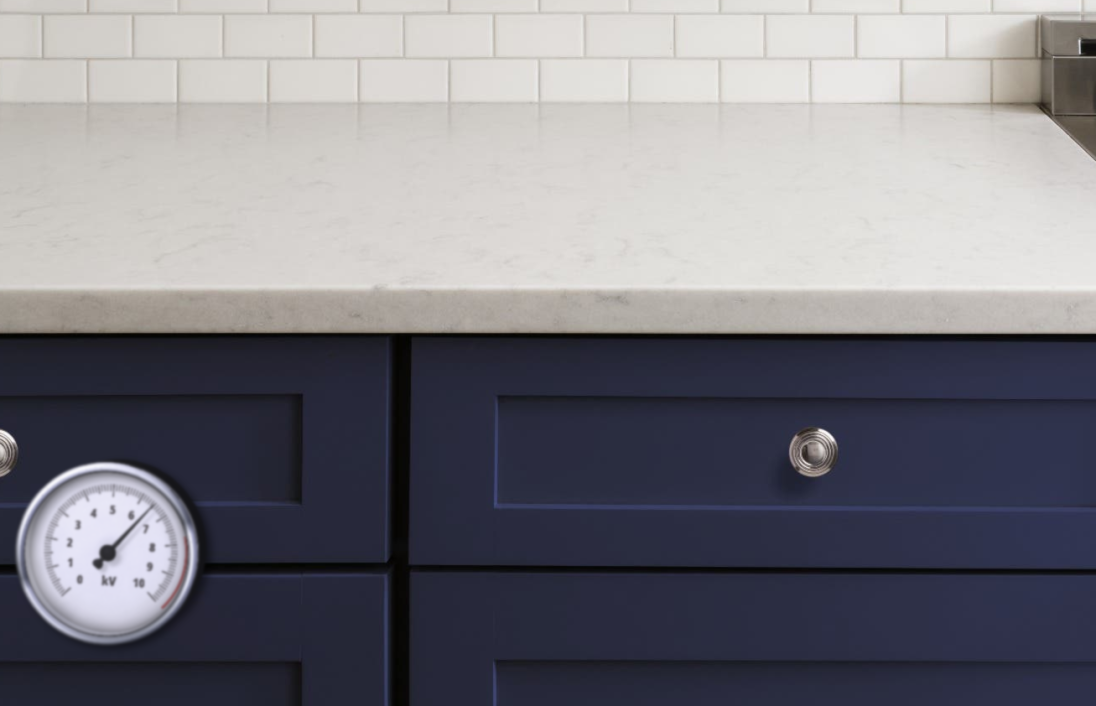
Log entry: kV 6.5
